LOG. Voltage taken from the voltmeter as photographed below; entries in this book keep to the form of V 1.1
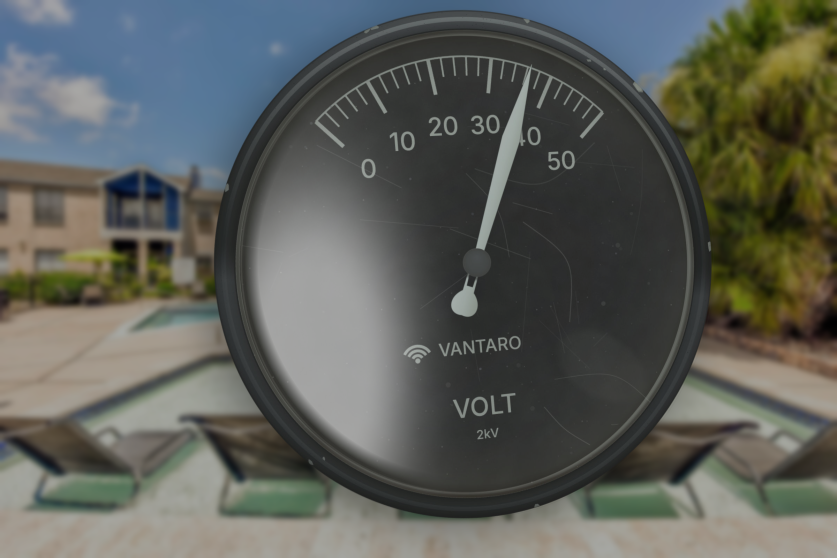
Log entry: V 36
